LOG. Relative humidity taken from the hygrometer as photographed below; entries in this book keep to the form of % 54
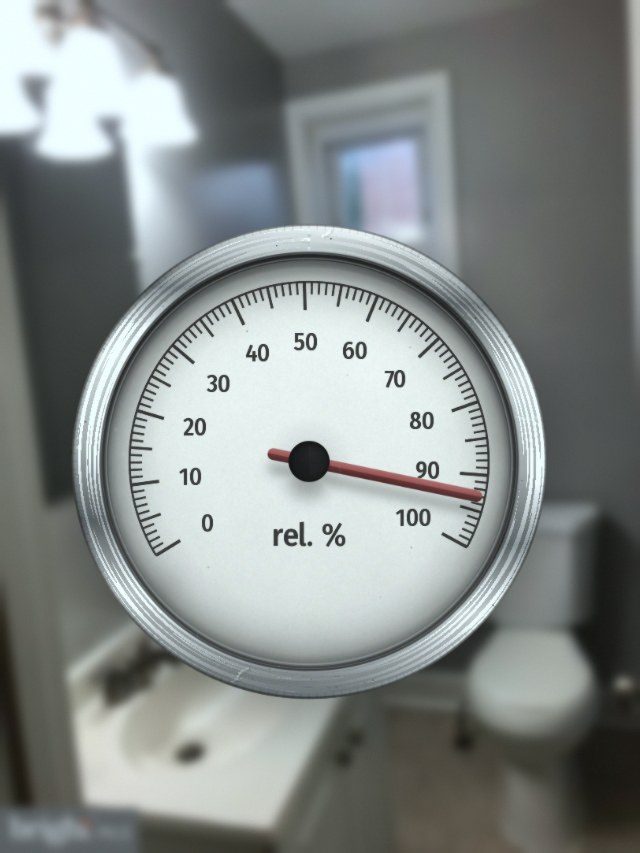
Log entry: % 93
